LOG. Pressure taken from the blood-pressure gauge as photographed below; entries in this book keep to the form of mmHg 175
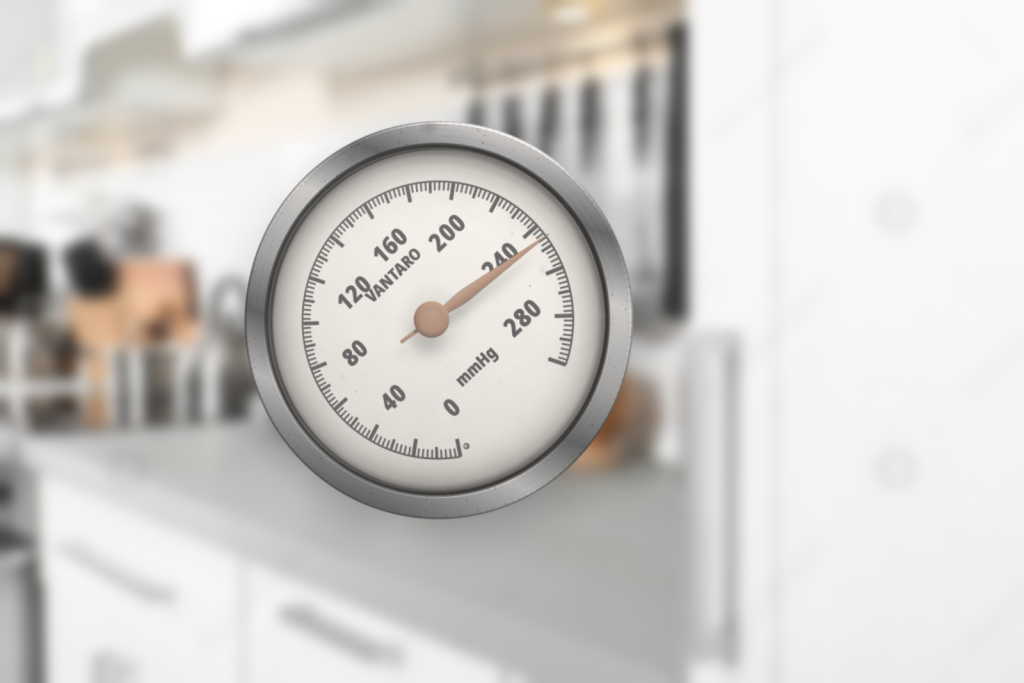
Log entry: mmHg 246
